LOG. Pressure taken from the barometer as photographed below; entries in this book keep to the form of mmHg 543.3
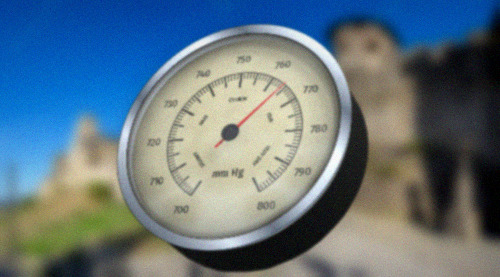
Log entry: mmHg 765
